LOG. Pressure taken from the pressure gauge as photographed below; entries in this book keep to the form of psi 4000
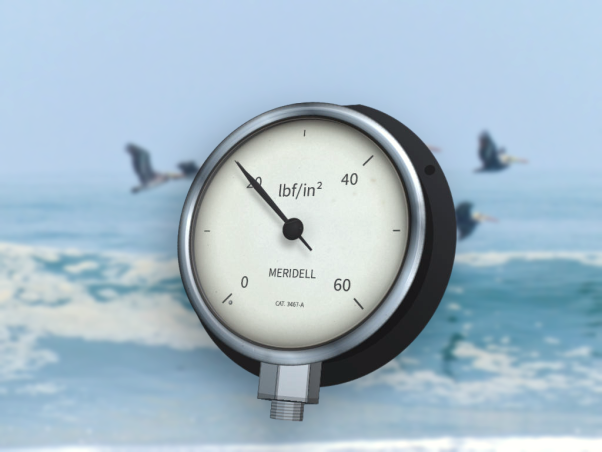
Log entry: psi 20
